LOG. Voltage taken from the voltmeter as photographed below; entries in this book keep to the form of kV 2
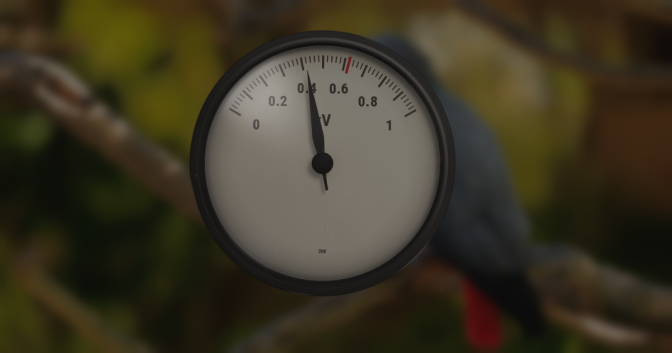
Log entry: kV 0.42
